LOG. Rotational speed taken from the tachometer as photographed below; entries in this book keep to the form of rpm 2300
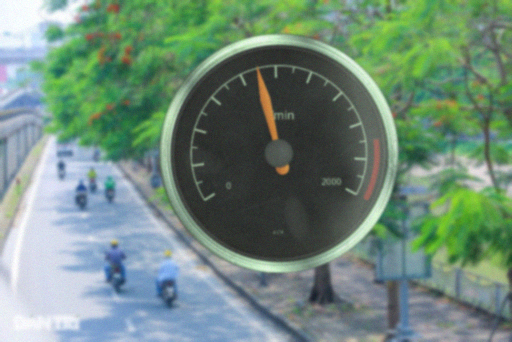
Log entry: rpm 900
